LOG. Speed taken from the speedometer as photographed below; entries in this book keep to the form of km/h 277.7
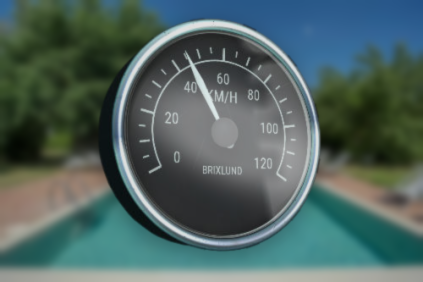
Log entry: km/h 45
